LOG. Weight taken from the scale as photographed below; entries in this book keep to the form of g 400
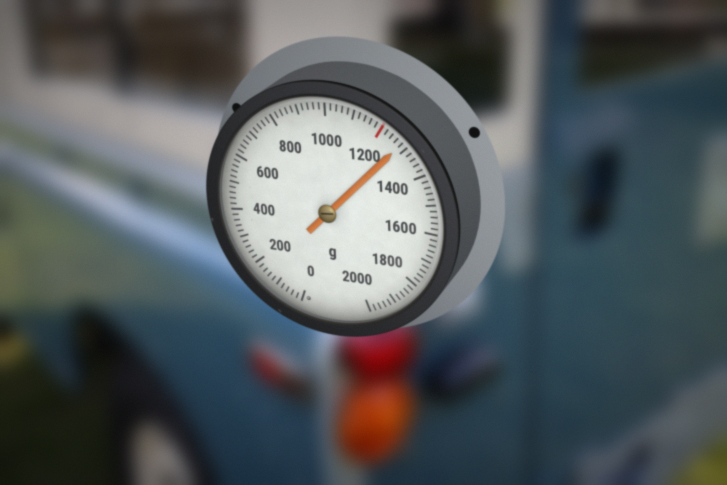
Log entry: g 1280
